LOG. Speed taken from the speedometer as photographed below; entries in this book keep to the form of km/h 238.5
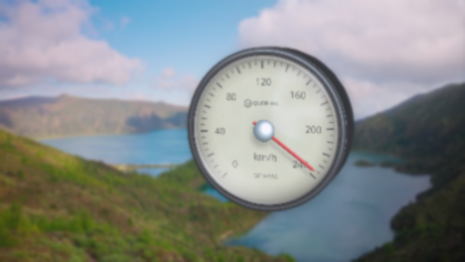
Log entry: km/h 235
